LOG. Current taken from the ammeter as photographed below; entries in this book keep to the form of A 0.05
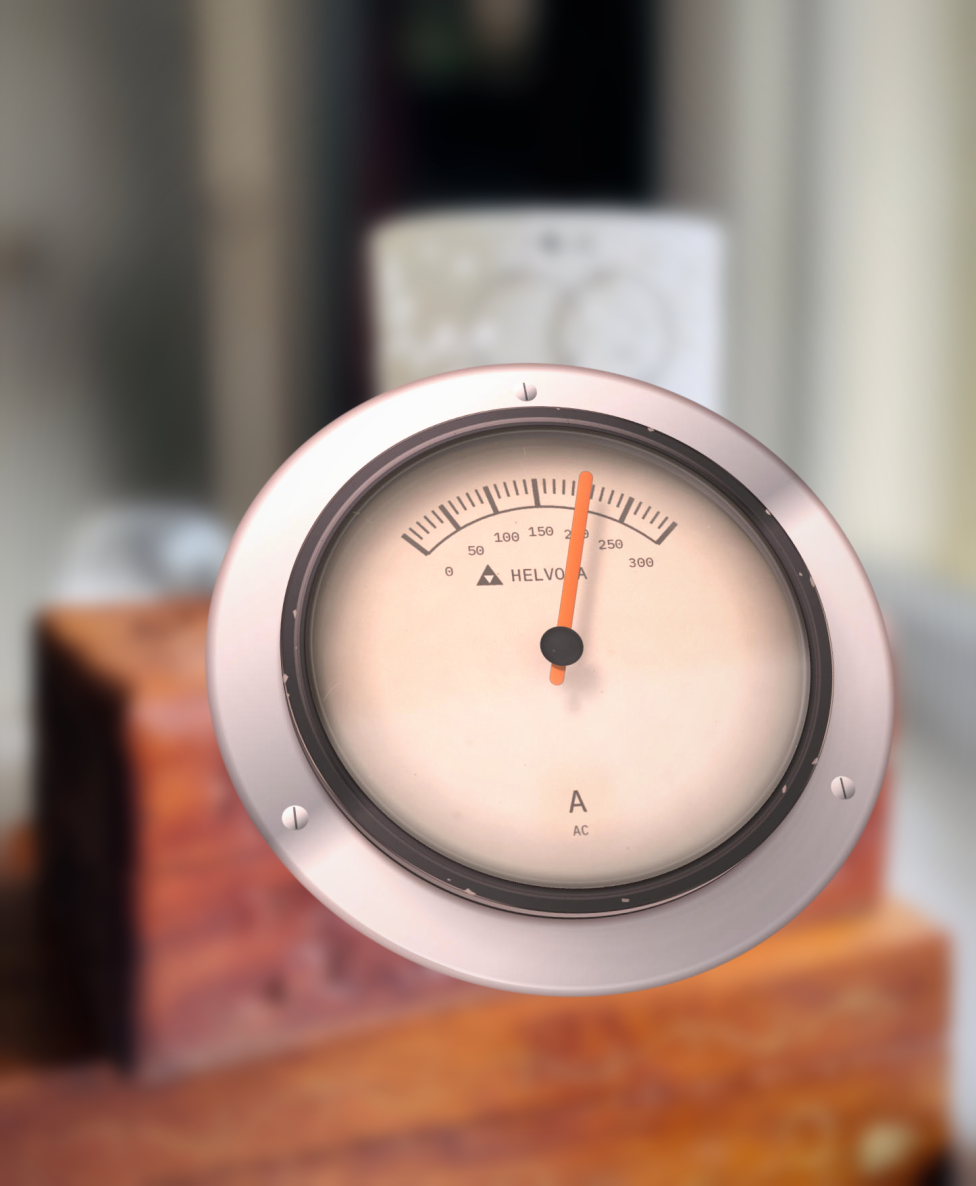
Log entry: A 200
